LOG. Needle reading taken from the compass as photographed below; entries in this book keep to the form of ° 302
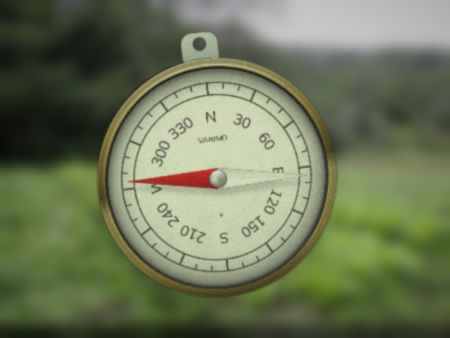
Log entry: ° 275
